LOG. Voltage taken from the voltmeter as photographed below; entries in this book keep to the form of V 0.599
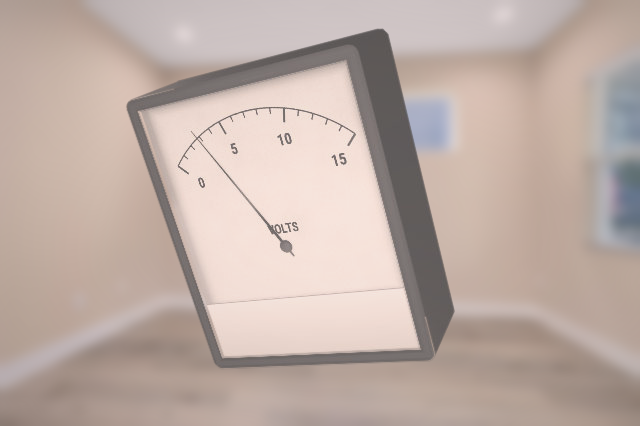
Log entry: V 3
